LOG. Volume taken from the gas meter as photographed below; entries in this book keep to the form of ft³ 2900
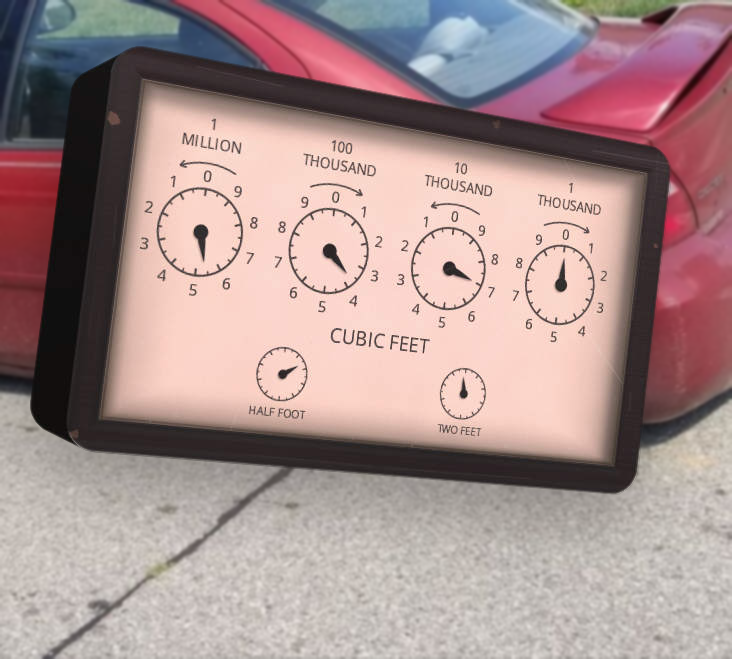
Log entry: ft³ 537000
